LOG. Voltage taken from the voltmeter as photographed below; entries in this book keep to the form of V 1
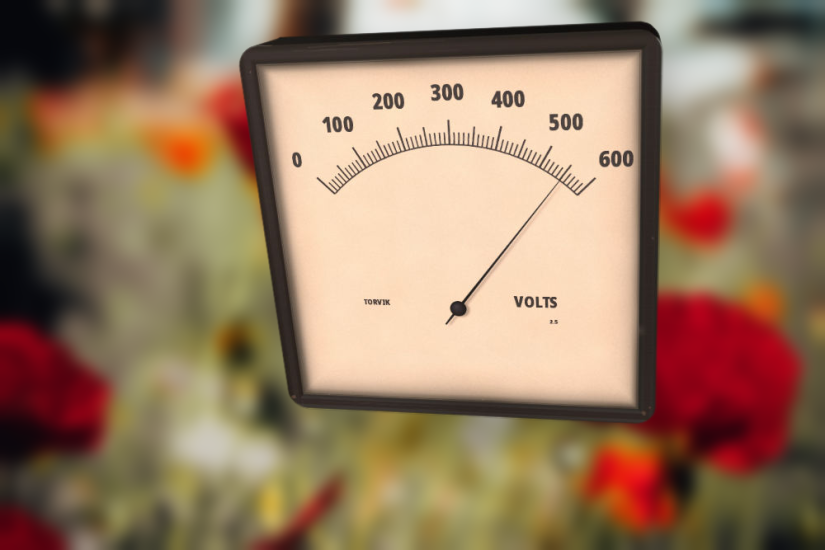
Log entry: V 550
